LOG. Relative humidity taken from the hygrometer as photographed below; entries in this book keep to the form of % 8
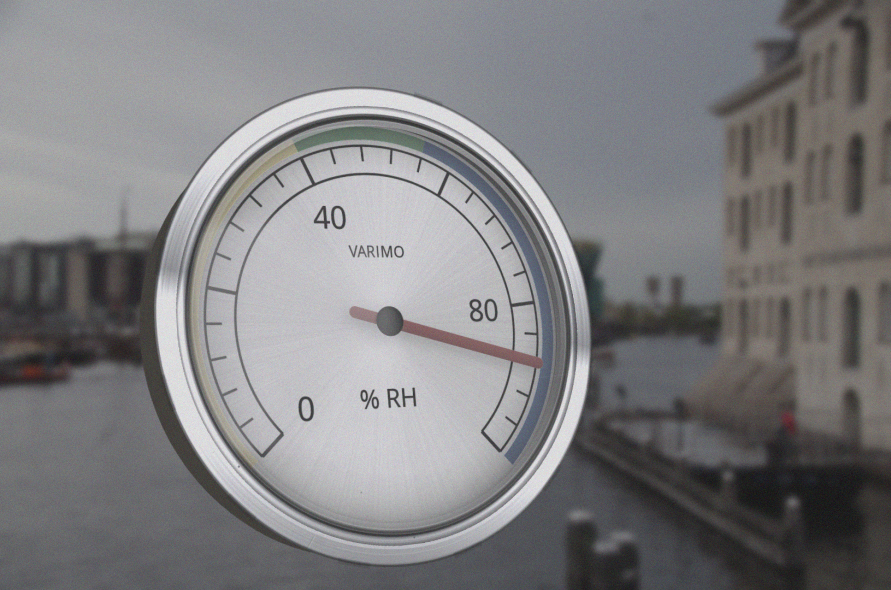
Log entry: % 88
